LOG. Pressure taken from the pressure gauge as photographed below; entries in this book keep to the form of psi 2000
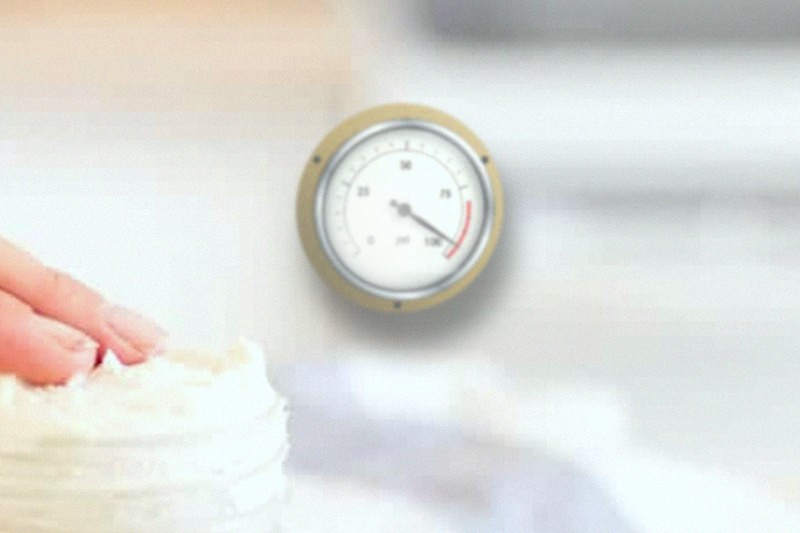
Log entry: psi 95
